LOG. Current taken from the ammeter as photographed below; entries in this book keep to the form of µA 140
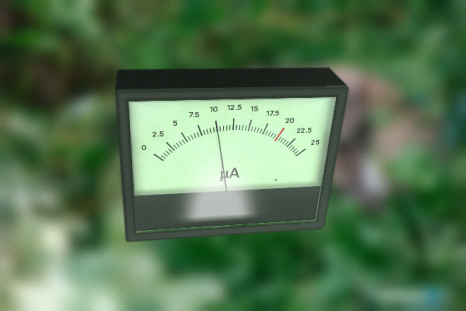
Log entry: µA 10
